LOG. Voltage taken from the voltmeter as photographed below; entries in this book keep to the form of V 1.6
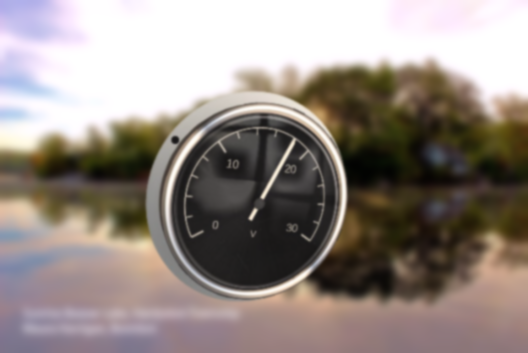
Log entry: V 18
